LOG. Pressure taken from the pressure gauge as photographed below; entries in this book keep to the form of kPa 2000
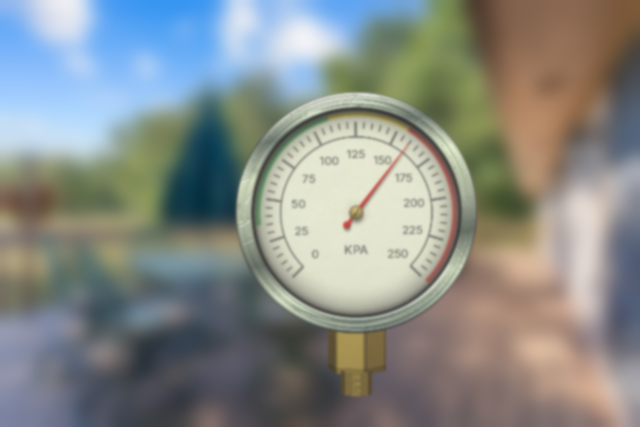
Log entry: kPa 160
